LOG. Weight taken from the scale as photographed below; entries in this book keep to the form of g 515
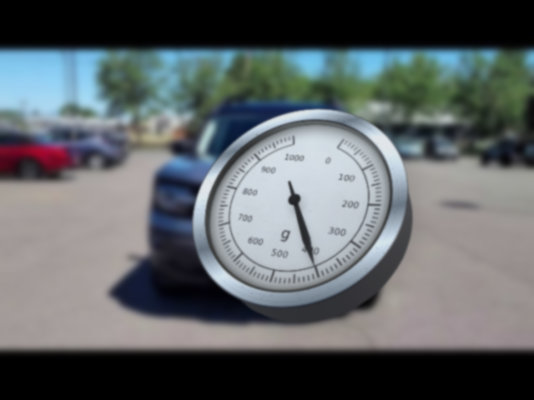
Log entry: g 400
